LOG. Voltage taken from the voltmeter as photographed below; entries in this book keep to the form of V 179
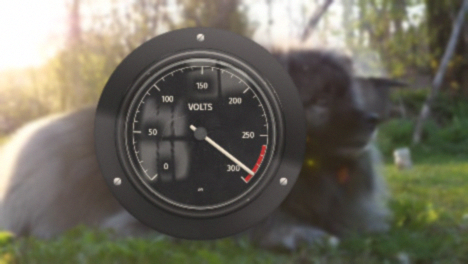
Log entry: V 290
